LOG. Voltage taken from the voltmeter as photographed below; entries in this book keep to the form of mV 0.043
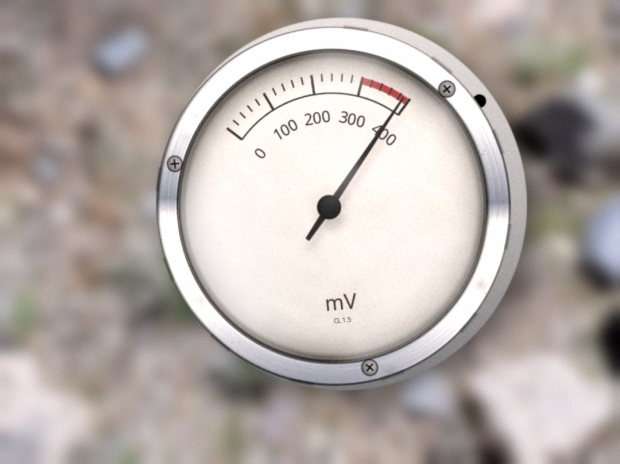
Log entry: mV 390
